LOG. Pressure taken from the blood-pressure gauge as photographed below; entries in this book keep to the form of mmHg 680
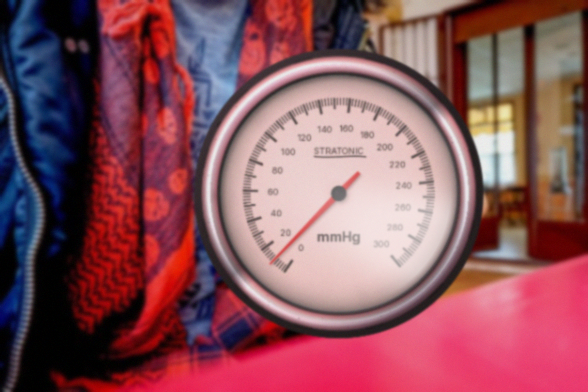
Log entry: mmHg 10
